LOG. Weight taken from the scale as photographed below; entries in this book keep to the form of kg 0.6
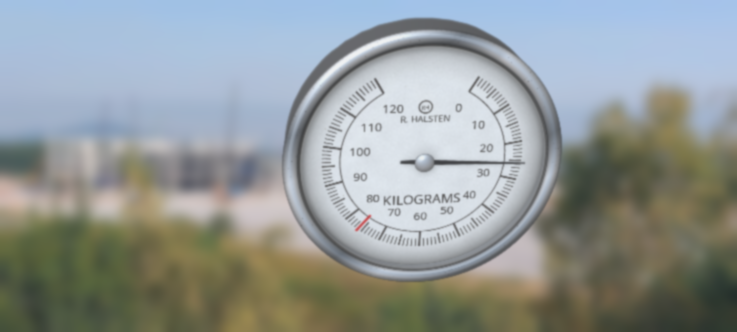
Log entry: kg 25
